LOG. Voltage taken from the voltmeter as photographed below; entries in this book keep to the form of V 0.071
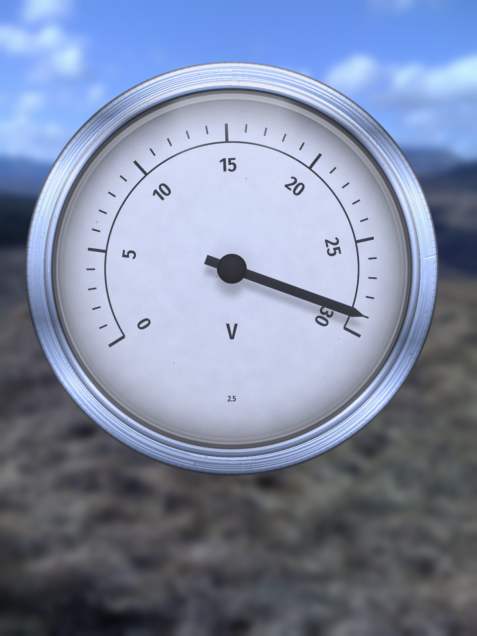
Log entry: V 29
